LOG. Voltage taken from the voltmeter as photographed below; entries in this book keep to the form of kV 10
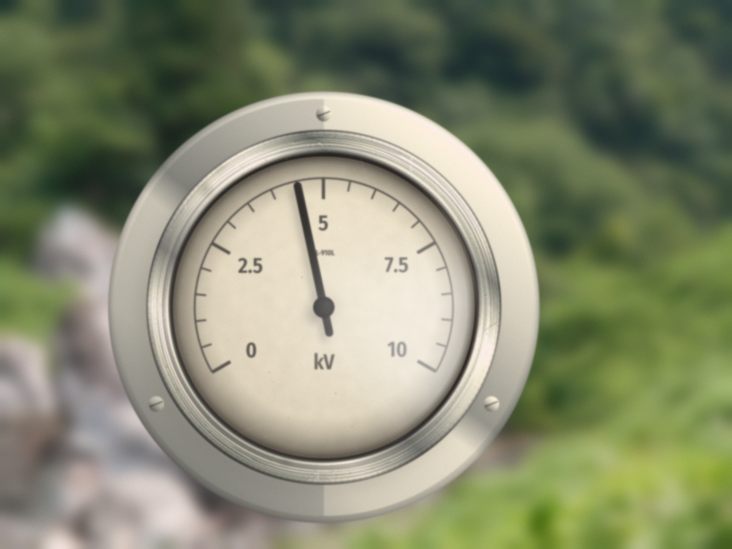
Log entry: kV 4.5
